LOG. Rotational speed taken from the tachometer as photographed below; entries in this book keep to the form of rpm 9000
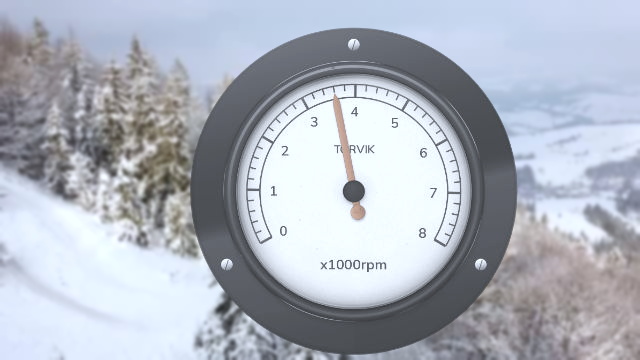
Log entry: rpm 3600
